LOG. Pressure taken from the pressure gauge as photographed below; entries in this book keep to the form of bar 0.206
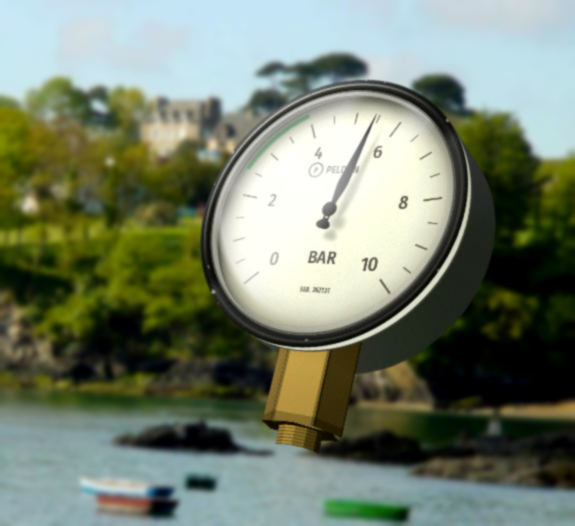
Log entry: bar 5.5
